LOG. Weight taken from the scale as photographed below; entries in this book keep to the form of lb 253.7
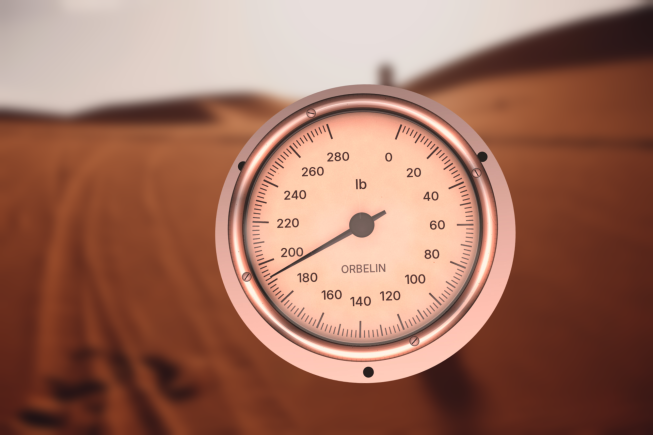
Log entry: lb 192
